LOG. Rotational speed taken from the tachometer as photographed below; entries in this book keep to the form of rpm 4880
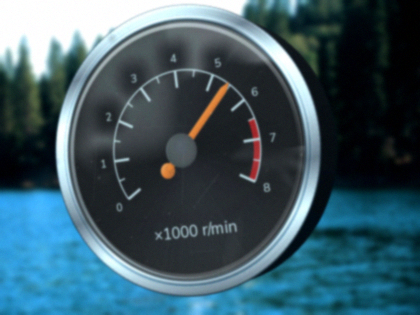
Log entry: rpm 5500
